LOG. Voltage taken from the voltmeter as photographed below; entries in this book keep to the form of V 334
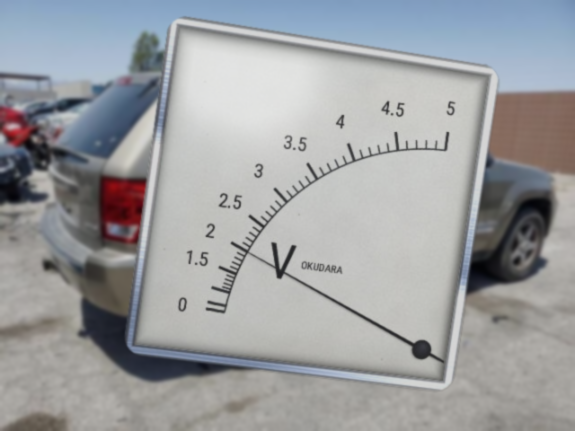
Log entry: V 2
